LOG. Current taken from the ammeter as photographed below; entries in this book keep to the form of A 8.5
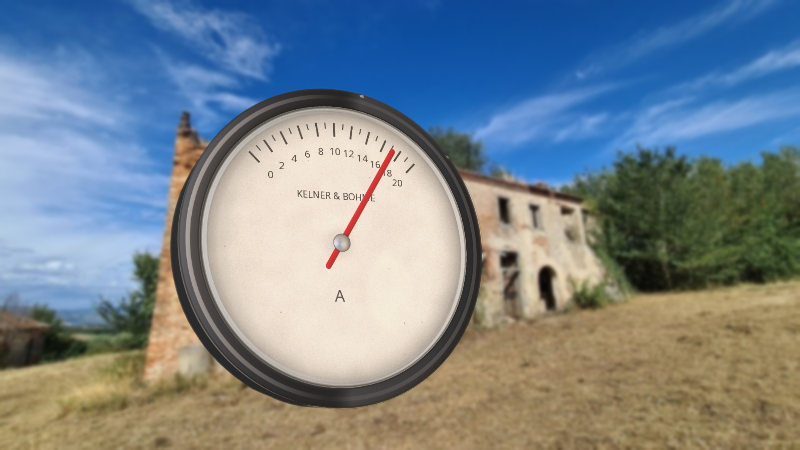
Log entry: A 17
